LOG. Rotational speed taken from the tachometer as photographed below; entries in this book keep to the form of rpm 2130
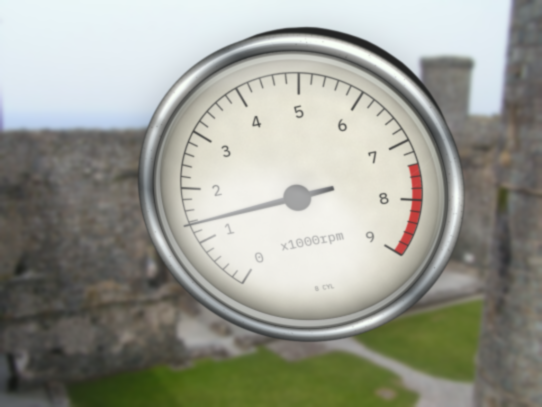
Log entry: rpm 1400
